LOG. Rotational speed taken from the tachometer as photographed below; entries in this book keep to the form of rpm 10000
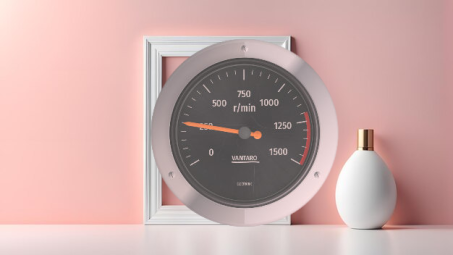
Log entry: rpm 250
